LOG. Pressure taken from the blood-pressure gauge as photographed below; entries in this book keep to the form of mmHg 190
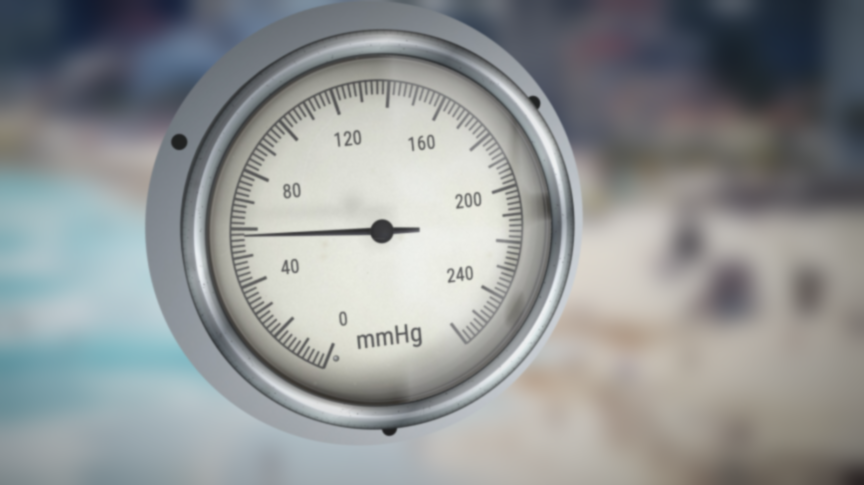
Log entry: mmHg 58
